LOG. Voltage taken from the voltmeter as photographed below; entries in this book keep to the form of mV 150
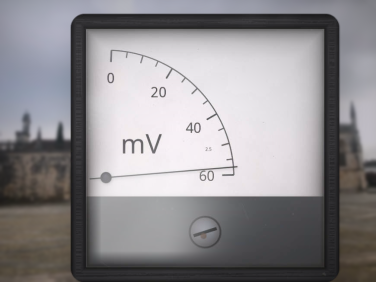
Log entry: mV 57.5
